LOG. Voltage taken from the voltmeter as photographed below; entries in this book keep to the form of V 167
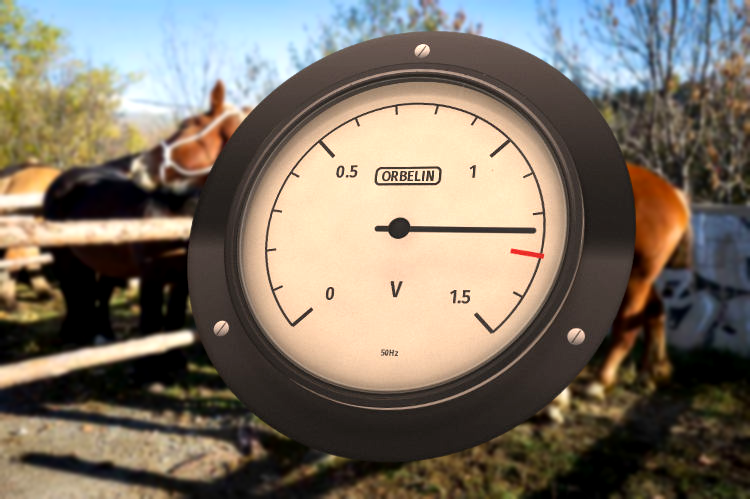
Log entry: V 1.25
